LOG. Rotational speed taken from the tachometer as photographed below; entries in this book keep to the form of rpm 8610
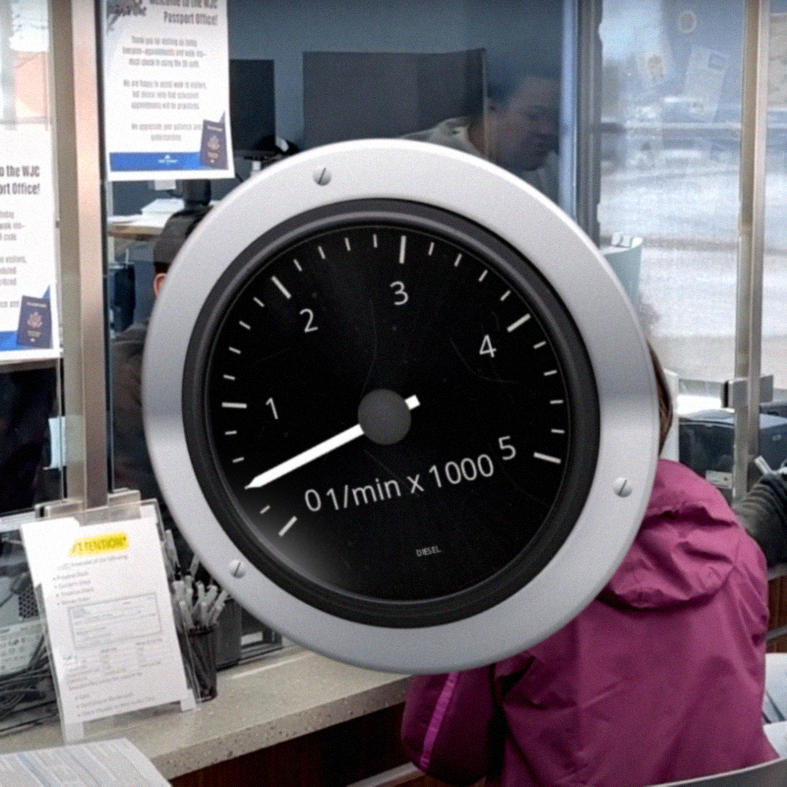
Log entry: rpm 400
